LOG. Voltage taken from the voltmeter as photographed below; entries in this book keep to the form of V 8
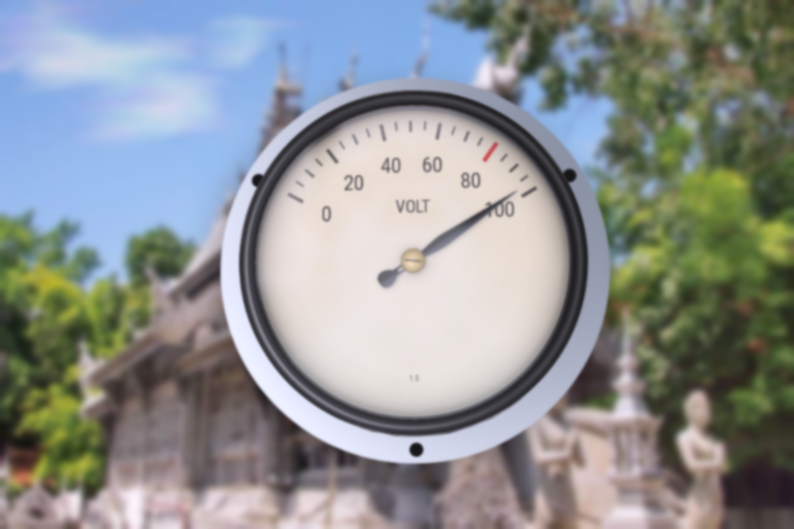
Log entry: V 97.5
